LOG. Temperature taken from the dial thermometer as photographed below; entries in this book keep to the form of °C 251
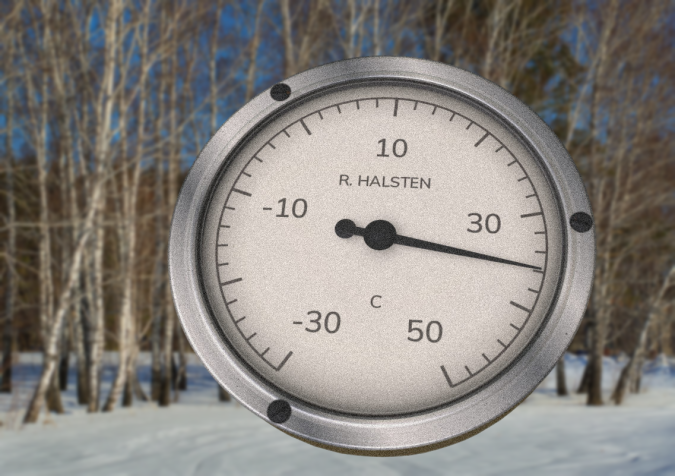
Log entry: °C 36
